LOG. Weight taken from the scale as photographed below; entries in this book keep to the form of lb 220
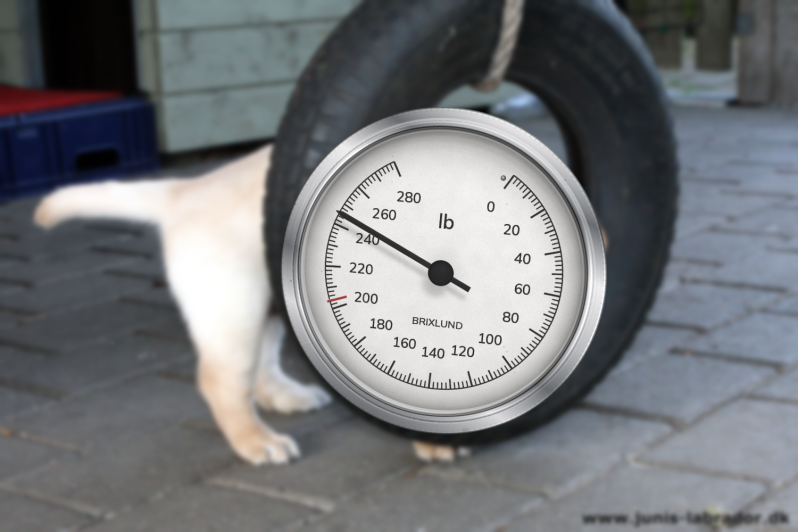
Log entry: lb 246
